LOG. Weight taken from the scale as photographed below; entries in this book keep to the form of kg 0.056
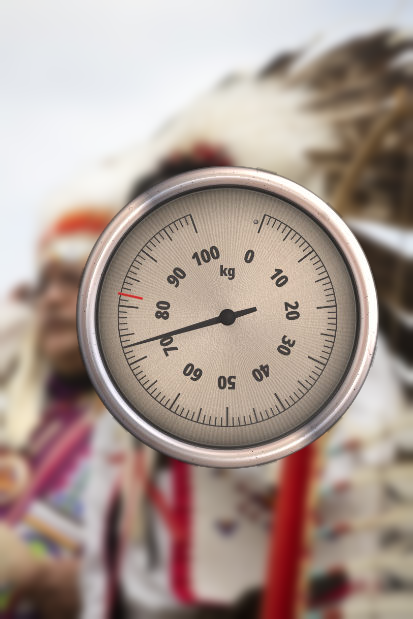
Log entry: kg 73
